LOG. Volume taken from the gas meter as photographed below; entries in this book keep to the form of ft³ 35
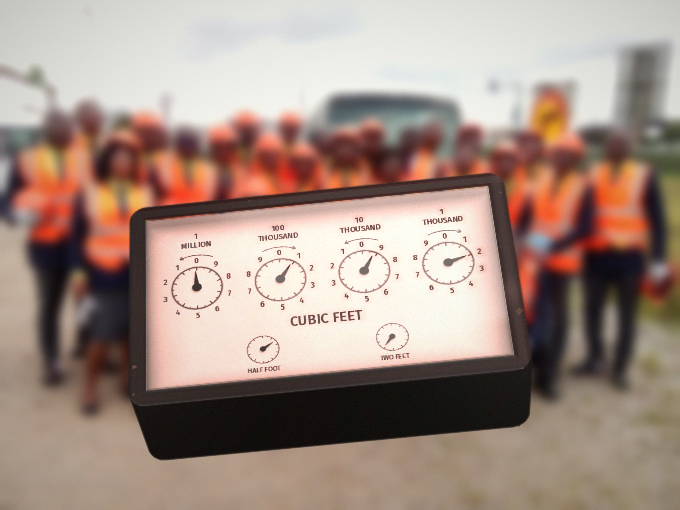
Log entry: ft³ 9200
